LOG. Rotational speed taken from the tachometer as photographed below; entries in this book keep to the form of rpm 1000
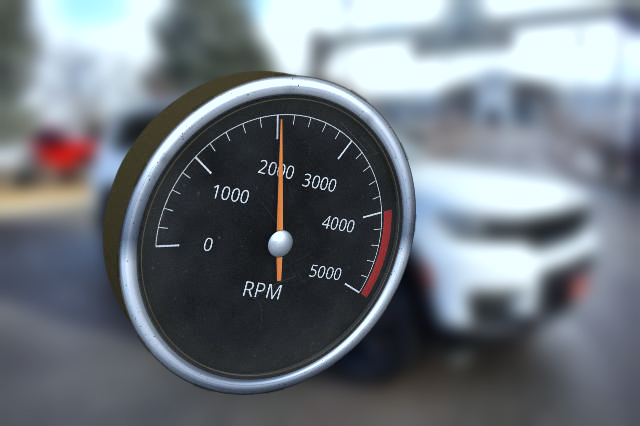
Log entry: rpm 2000
